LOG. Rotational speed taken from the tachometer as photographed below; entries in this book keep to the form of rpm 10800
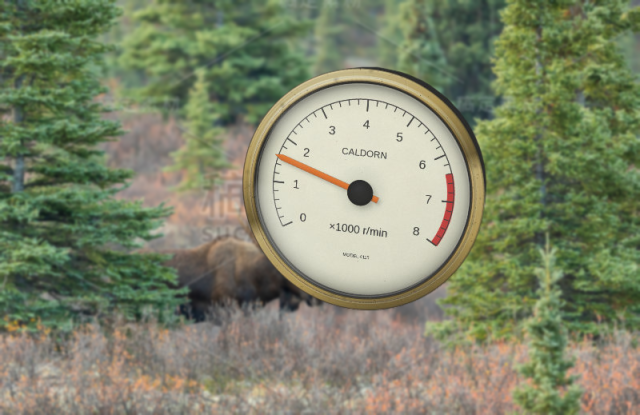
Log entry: rpm 1600
